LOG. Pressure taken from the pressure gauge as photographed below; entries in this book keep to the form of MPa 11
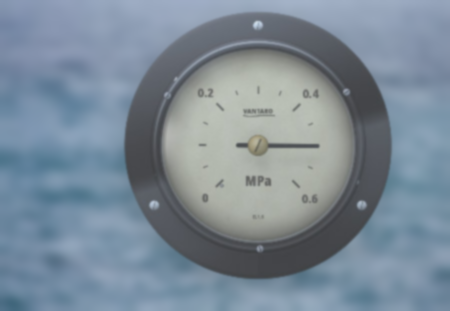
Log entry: MPa 0.5
